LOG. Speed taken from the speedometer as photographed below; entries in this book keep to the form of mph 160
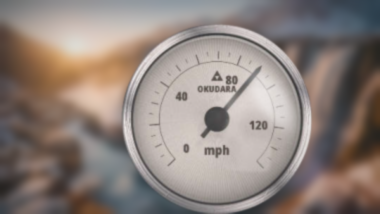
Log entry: mph 90
